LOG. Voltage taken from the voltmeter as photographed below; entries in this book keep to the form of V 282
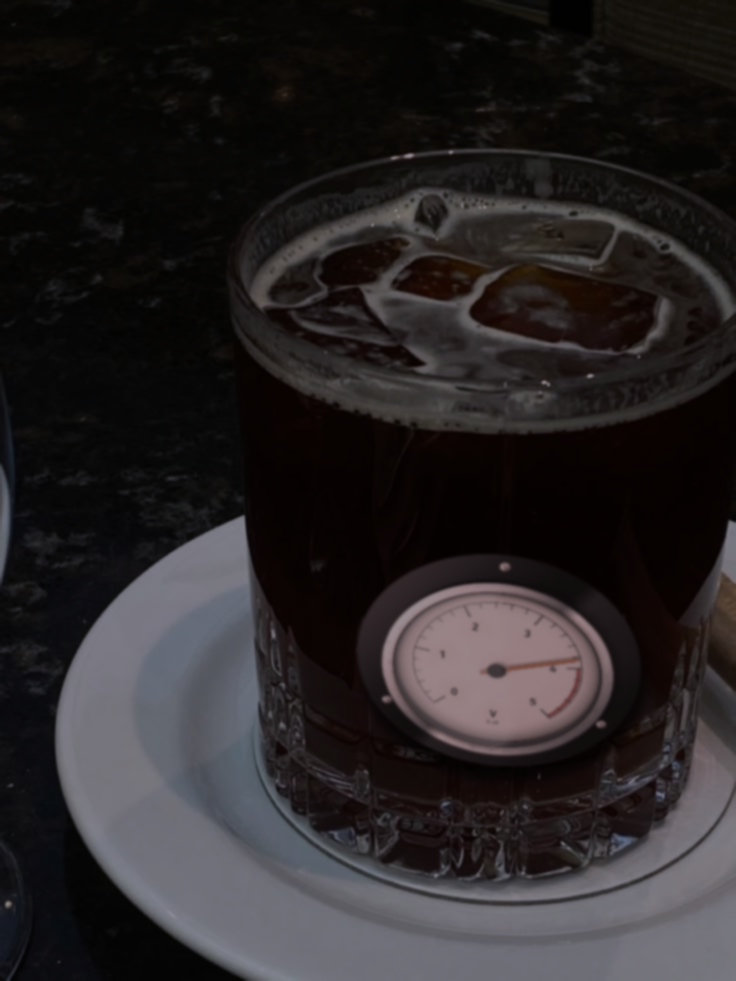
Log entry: V 3.8
